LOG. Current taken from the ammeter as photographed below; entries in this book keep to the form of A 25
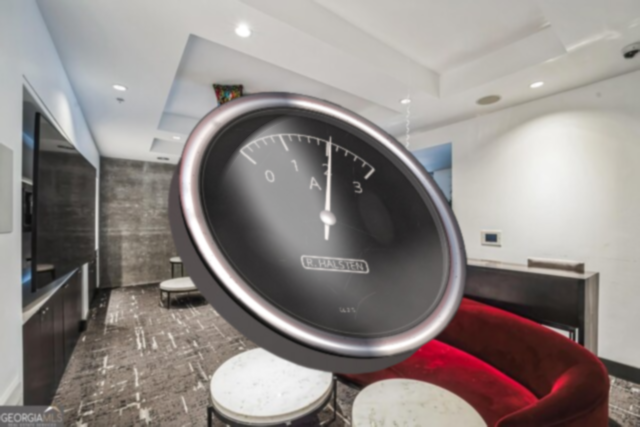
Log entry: A 2
